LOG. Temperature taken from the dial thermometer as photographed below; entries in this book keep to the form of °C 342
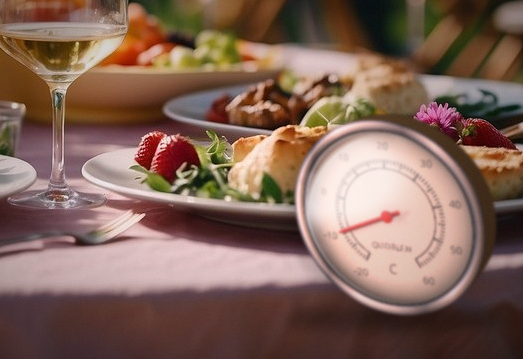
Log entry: °C -10
